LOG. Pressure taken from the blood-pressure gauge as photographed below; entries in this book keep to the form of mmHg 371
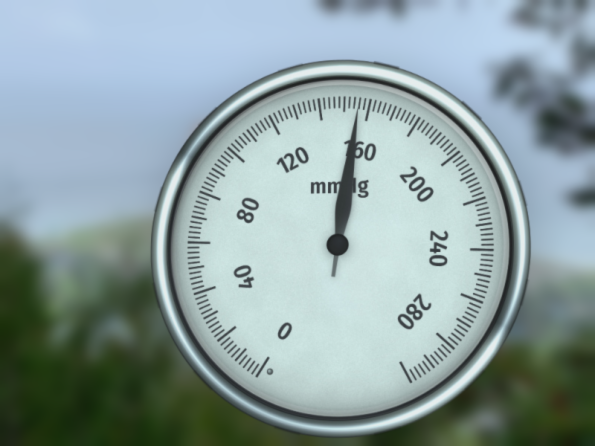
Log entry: mmHg 156
